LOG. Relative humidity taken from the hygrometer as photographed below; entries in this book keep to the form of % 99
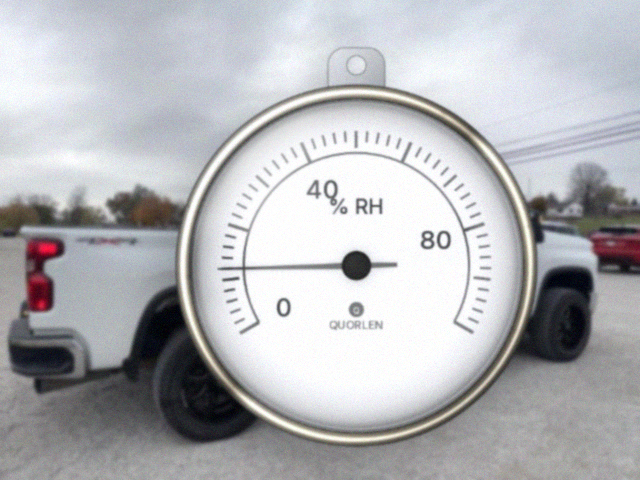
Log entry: % 12
